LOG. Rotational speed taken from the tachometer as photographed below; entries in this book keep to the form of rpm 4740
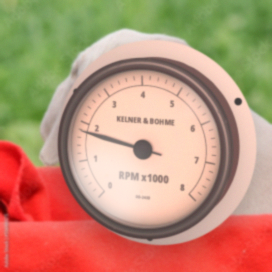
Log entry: rpm 1800
